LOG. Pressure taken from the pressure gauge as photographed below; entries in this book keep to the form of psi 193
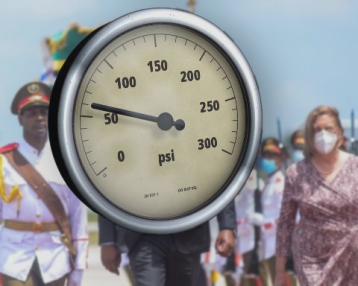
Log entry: psi 60
